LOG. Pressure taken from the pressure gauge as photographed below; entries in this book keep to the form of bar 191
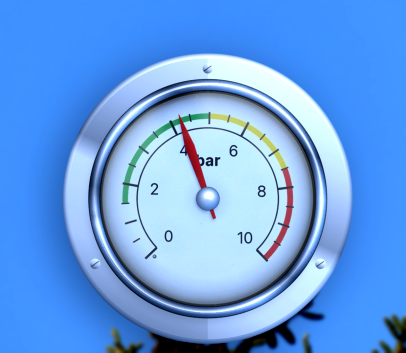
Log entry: bar 4.25
